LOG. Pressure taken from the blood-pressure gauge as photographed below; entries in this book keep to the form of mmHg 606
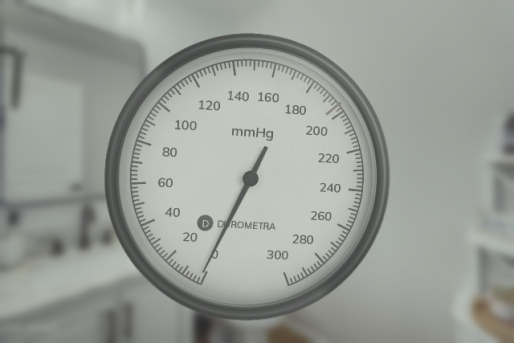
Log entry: mmHg 2
